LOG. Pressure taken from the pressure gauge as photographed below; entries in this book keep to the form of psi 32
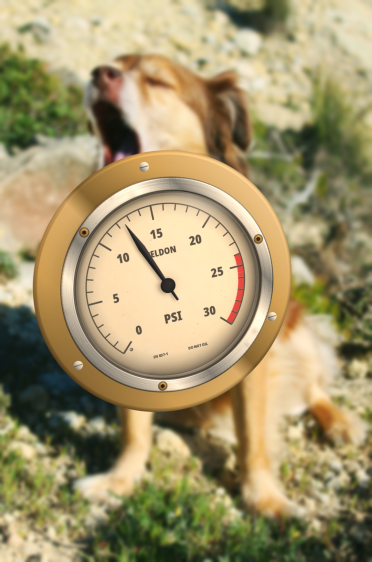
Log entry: psi 12.5
